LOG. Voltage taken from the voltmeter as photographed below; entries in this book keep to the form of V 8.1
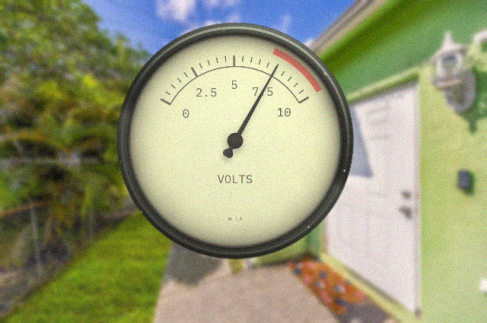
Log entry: V 7.5
